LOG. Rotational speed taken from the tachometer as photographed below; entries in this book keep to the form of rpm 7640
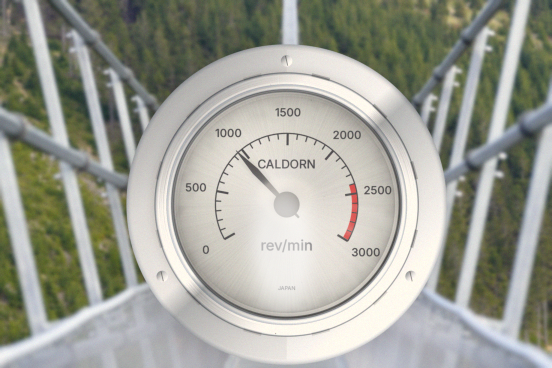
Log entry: rpm 950
